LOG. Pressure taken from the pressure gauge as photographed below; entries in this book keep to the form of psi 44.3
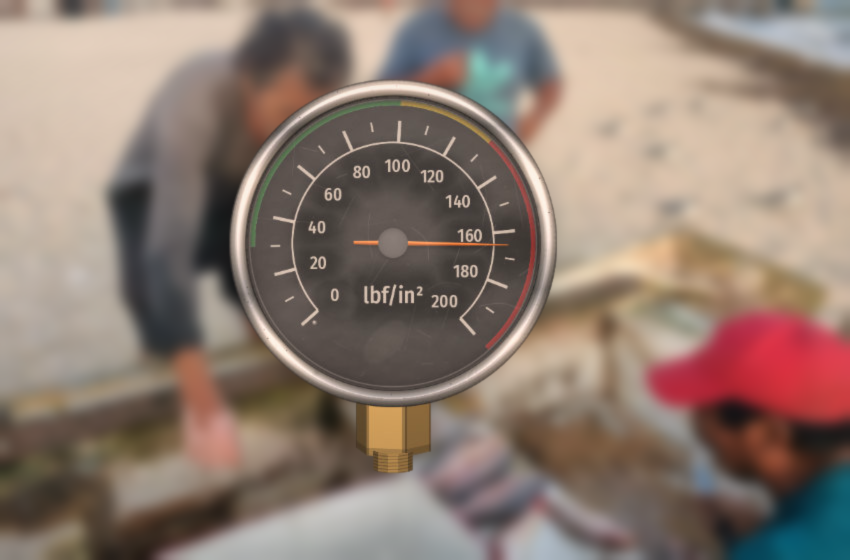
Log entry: psi 165
